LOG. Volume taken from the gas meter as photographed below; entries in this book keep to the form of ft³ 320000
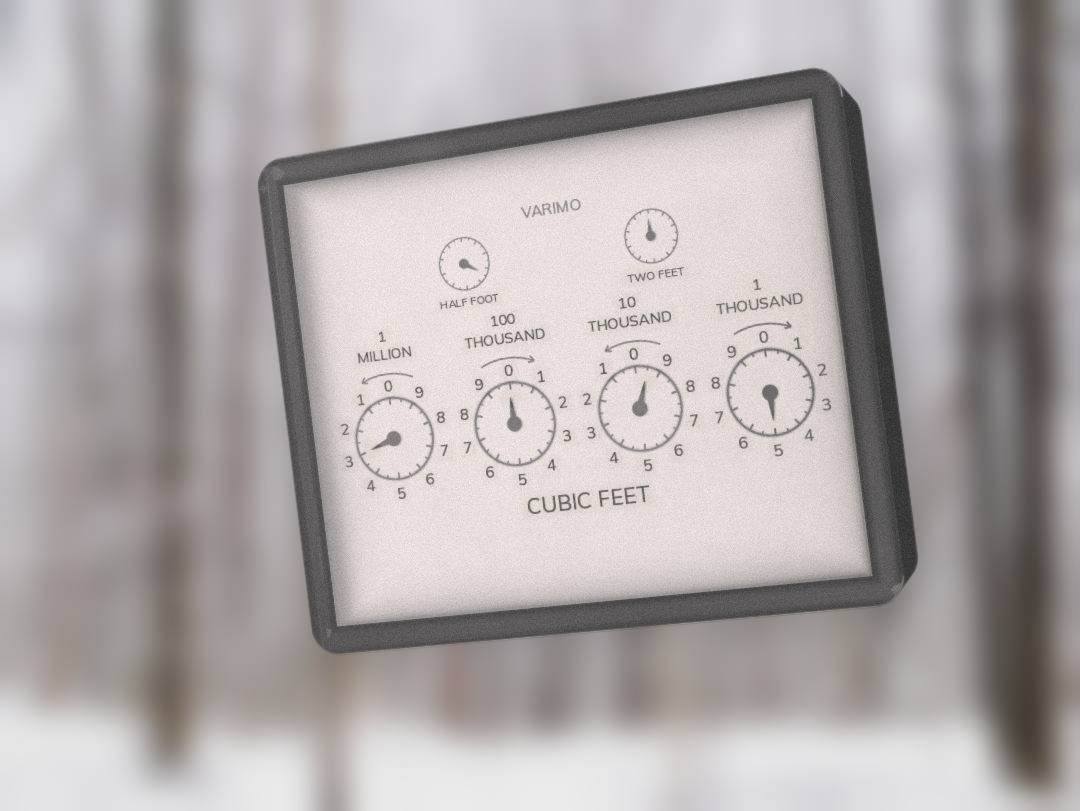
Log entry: ft³ 299500
